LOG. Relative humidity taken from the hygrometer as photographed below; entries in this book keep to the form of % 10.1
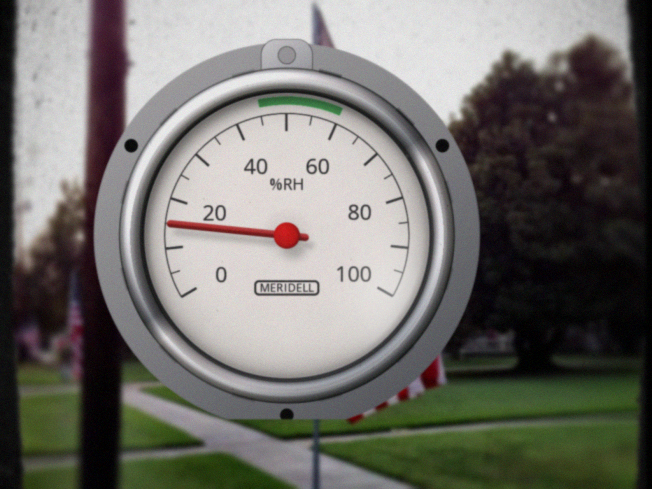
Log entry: % 15
